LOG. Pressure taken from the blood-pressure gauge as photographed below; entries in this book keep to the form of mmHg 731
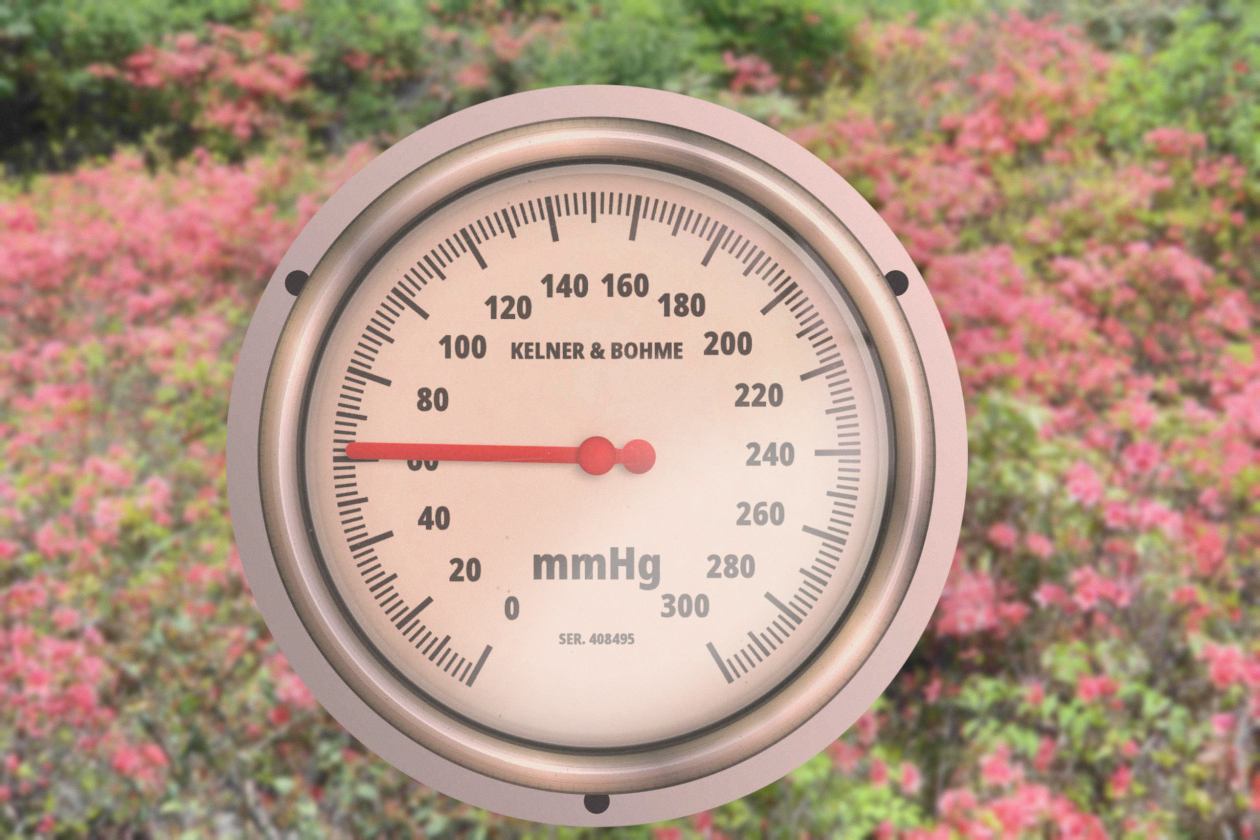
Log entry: mmHg 62
